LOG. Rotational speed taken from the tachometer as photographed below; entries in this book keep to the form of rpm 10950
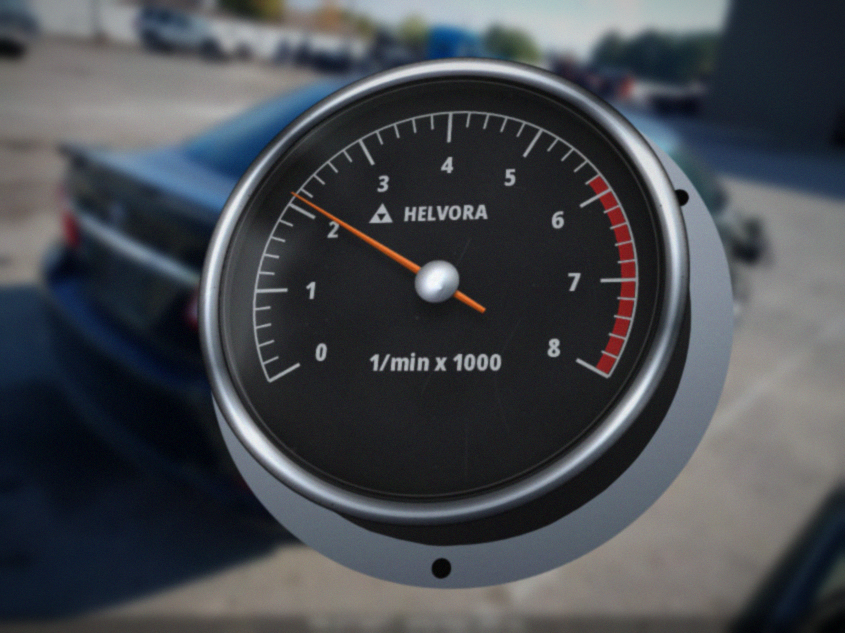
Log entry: rpm 2100
